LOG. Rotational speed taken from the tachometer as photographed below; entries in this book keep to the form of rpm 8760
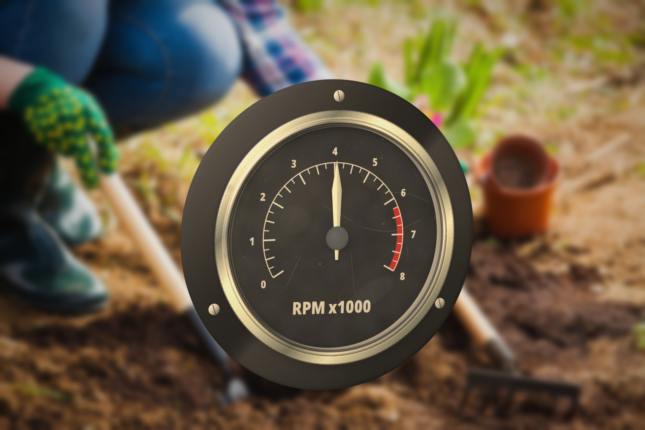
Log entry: rpm 4000
